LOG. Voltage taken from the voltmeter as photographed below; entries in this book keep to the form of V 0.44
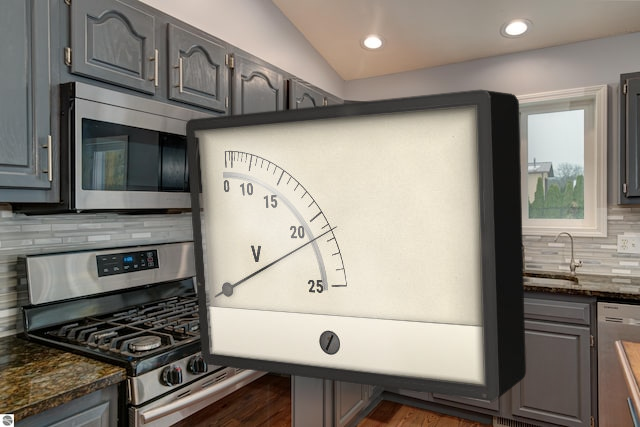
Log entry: V 21.5
